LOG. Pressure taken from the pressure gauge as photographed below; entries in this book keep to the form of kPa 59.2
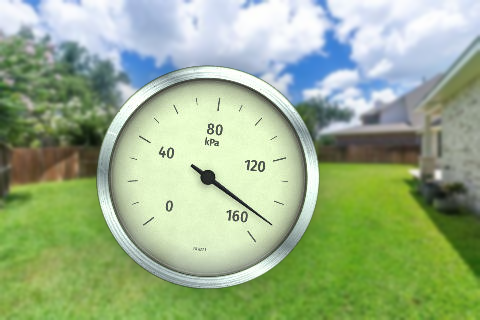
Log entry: kPa 150
